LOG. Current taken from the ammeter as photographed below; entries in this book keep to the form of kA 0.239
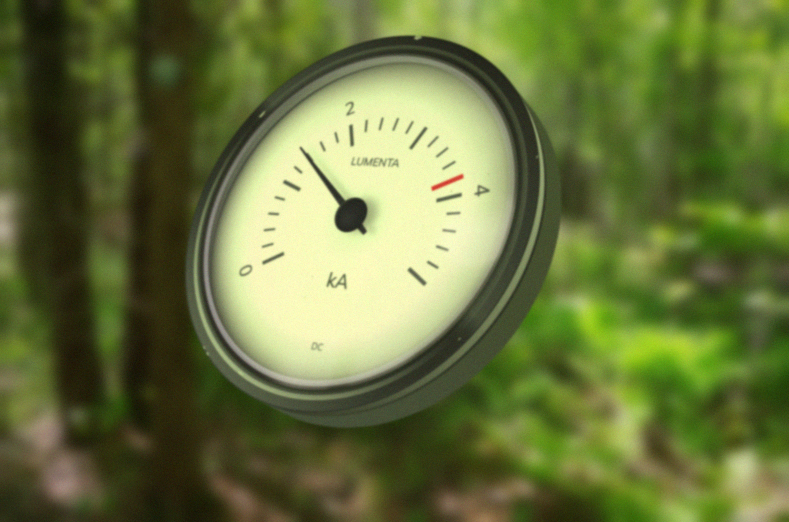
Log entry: kA 1.4
